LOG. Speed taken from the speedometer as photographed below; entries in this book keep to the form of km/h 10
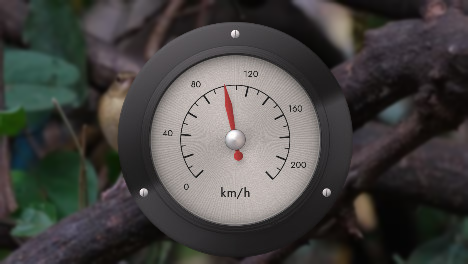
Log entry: km/h 100
